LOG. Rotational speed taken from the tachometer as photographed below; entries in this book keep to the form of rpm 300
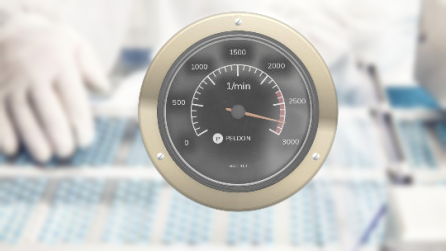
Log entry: rpm 2800
